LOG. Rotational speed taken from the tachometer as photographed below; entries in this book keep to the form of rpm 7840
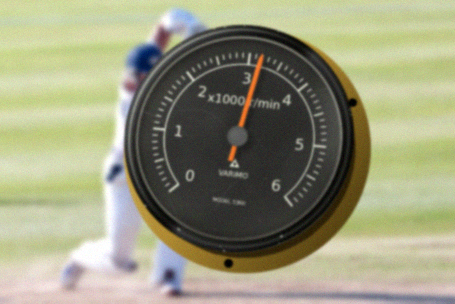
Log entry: rpm 3200
